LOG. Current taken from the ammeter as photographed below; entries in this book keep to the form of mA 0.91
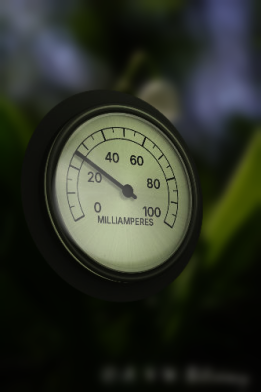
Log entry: mA 25
